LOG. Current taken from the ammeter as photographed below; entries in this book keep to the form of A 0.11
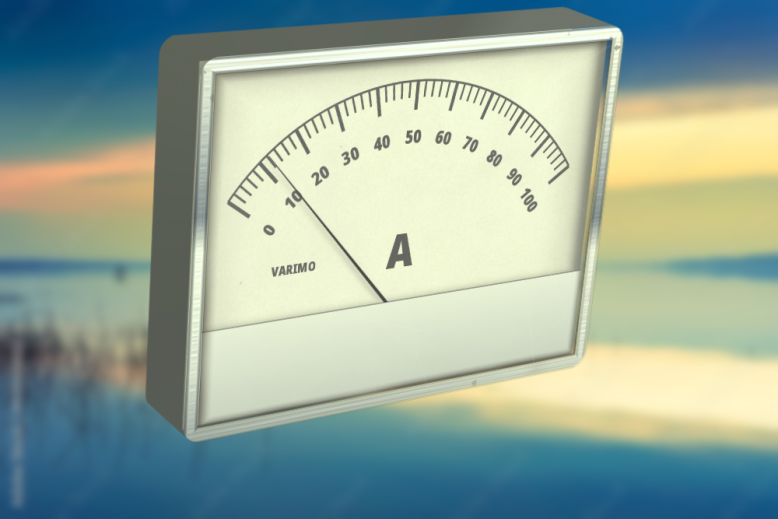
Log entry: A 12
